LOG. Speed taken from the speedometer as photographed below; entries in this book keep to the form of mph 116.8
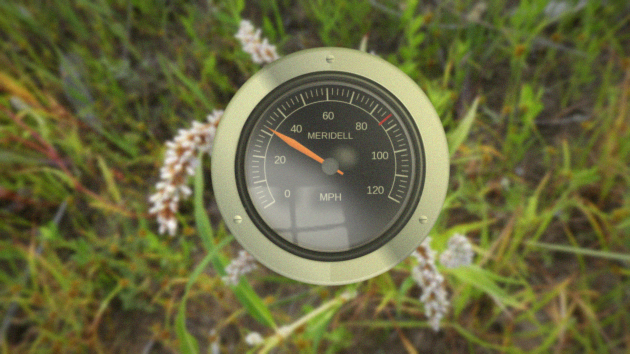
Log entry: mph 32
